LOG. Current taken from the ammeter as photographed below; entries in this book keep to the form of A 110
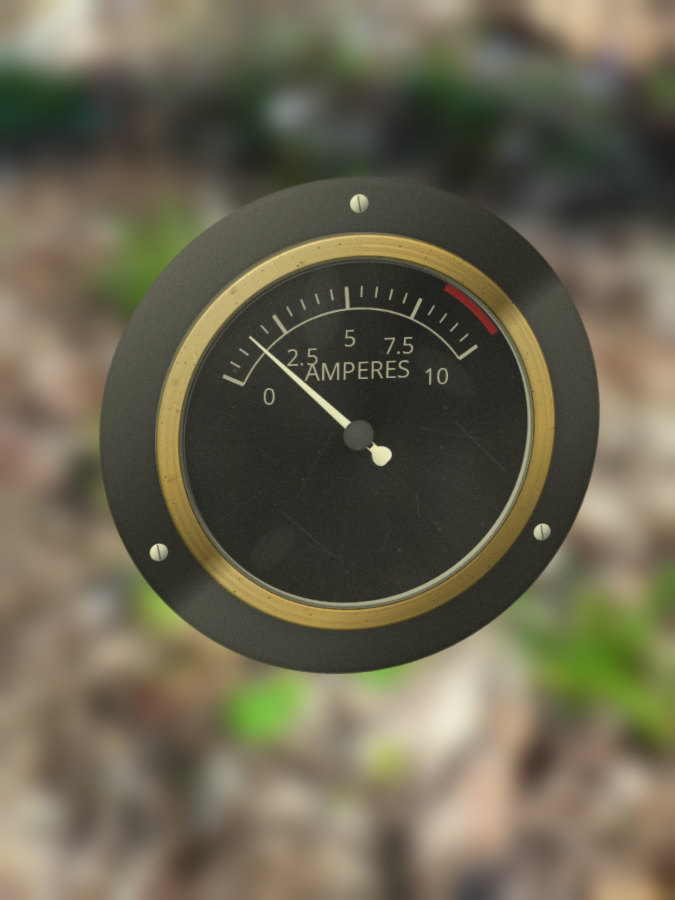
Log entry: A 1.5
